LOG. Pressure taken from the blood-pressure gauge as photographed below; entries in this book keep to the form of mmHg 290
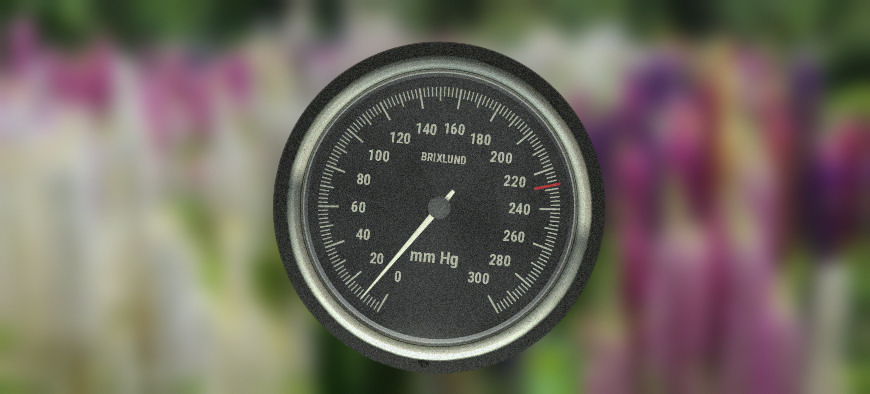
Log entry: mmHg 10
